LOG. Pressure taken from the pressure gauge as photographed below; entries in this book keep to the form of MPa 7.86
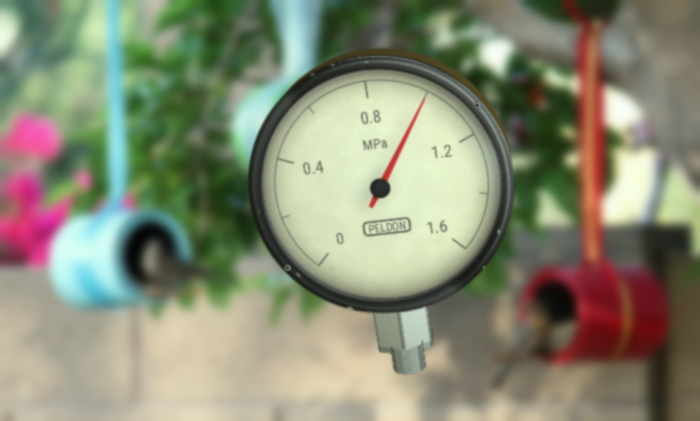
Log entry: MPa 1
